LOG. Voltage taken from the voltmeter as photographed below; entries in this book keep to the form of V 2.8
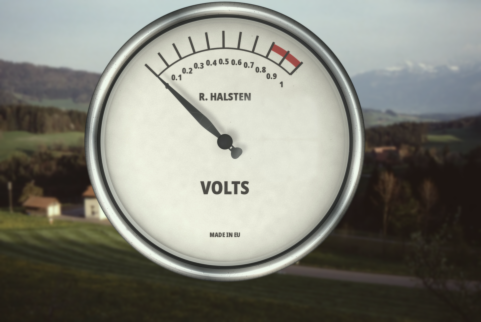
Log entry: V 0
